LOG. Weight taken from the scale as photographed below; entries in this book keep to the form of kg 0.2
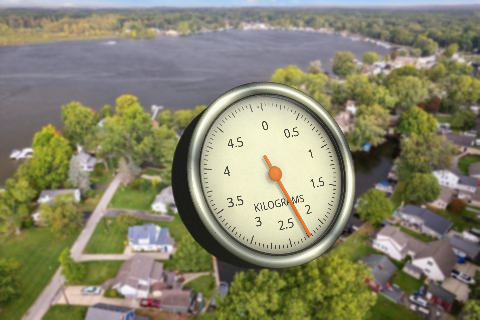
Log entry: kg 2.25
